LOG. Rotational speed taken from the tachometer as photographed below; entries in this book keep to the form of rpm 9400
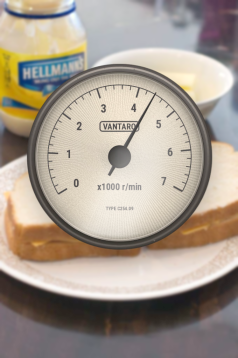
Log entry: rpm 4400
